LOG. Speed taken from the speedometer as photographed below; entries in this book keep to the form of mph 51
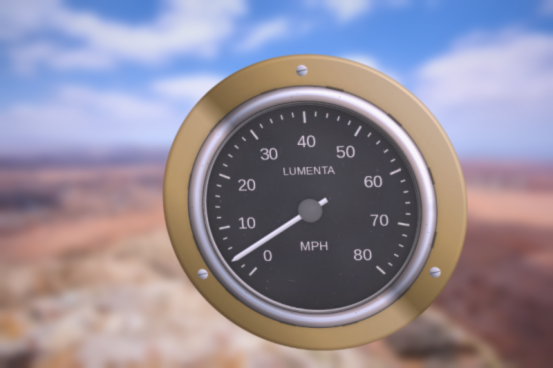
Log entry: mph 4
